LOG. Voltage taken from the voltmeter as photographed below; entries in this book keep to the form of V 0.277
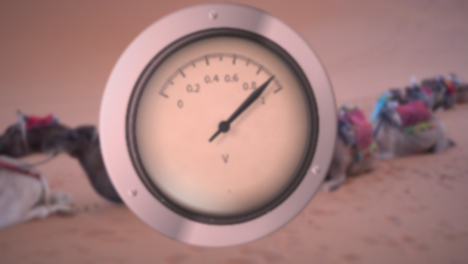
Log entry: V 0.9
